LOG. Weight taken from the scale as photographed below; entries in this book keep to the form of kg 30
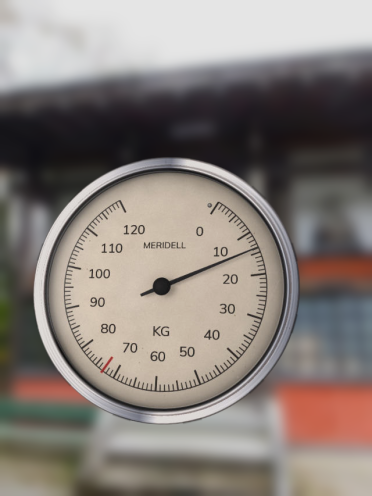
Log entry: kg 14
